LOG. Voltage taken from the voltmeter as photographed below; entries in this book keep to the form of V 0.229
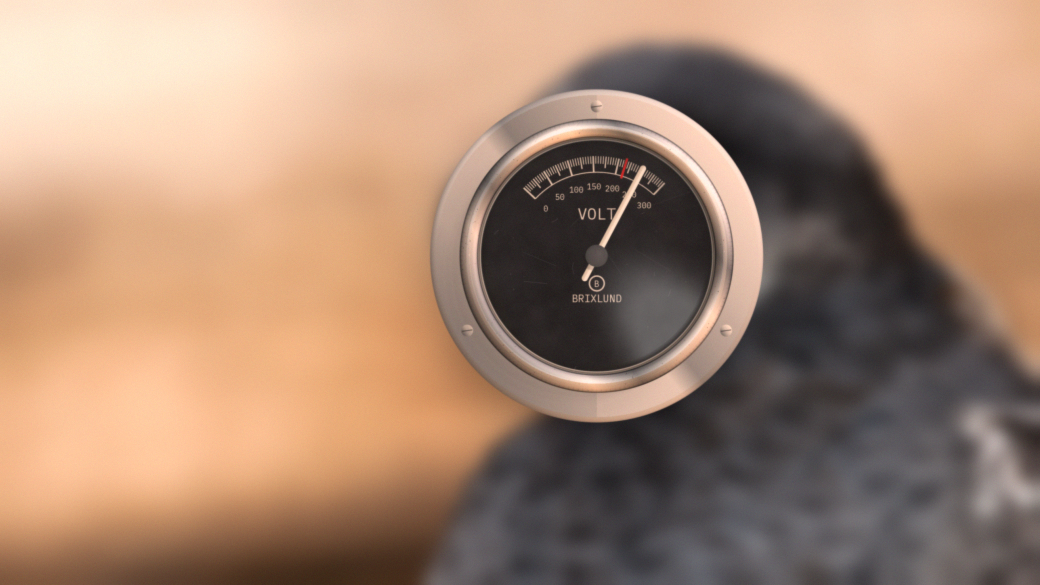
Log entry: V 250
